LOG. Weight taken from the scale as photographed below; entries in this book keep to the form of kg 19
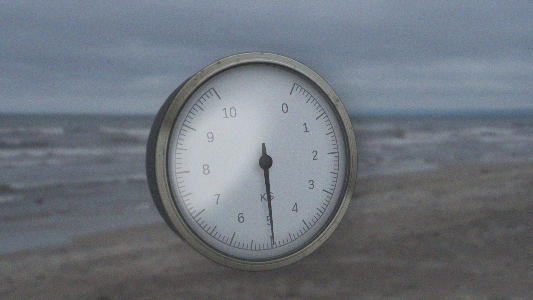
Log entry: kg 5
